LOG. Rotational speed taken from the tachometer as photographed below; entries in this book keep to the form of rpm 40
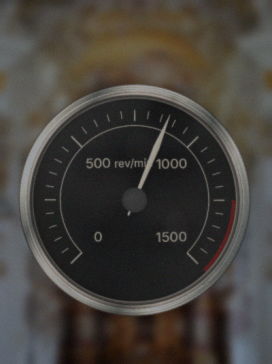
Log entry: rpm 875
